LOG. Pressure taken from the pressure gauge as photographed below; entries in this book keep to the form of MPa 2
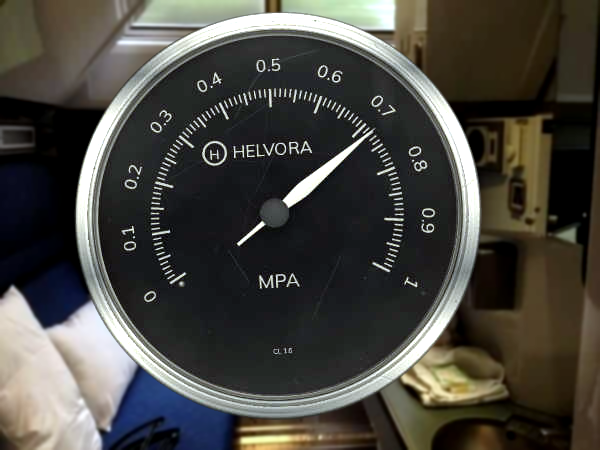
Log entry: MPa 0.72
